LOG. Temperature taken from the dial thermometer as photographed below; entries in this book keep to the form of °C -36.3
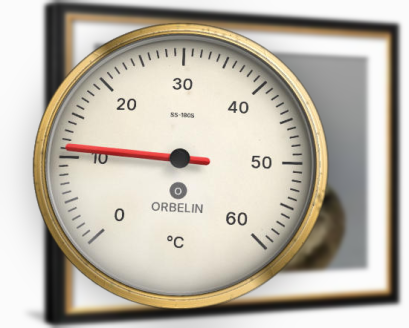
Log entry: °C 11
